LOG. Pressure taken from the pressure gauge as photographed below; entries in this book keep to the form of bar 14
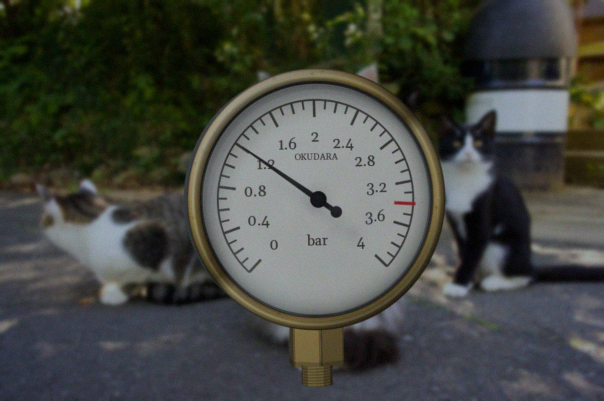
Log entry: bar 1.2
